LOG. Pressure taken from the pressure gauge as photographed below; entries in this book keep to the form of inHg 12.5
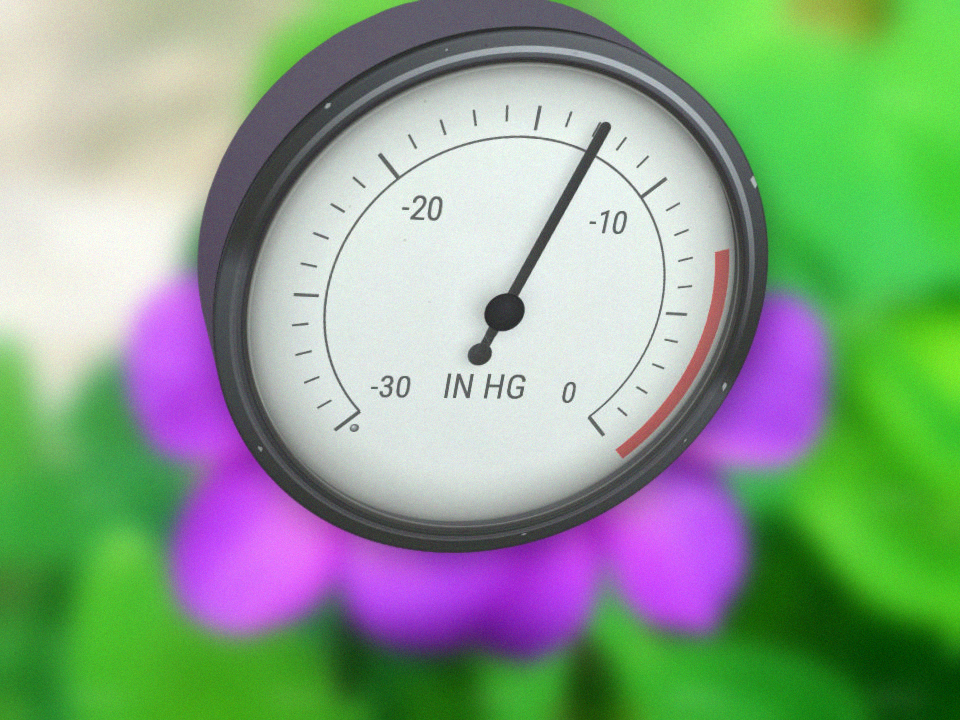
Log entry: inHg -13
